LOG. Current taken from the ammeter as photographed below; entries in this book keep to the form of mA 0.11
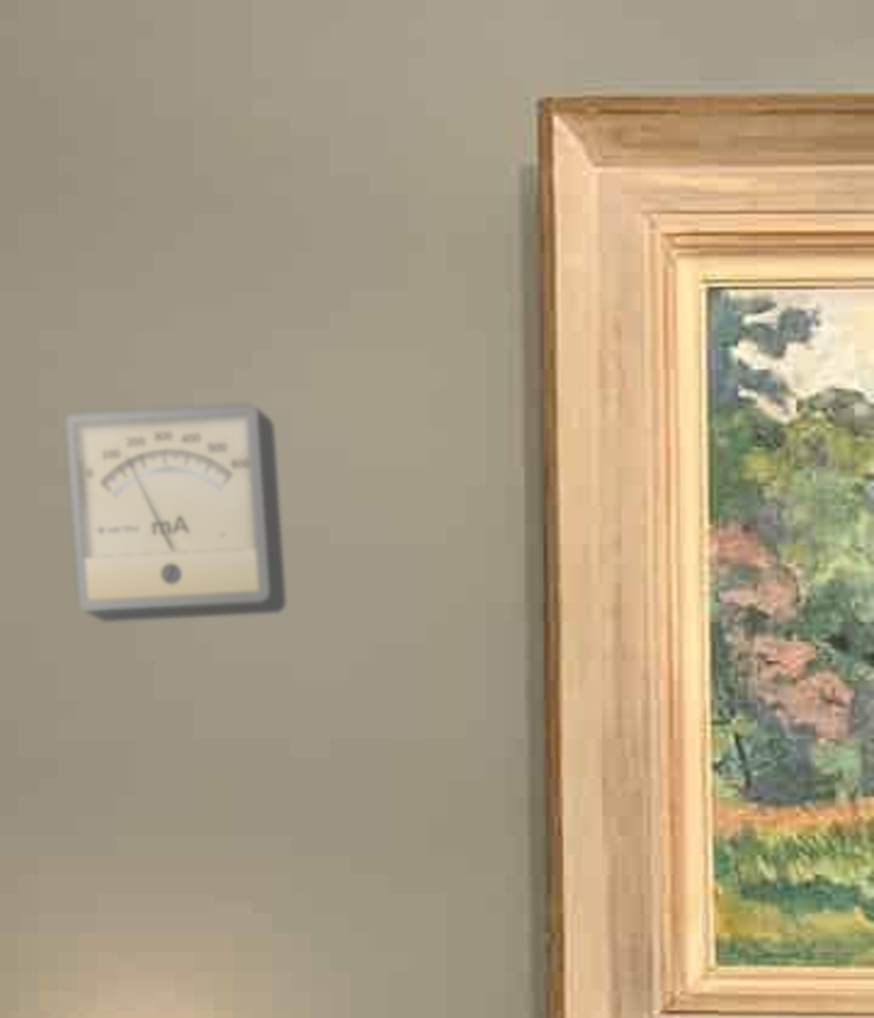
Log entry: mA 150
